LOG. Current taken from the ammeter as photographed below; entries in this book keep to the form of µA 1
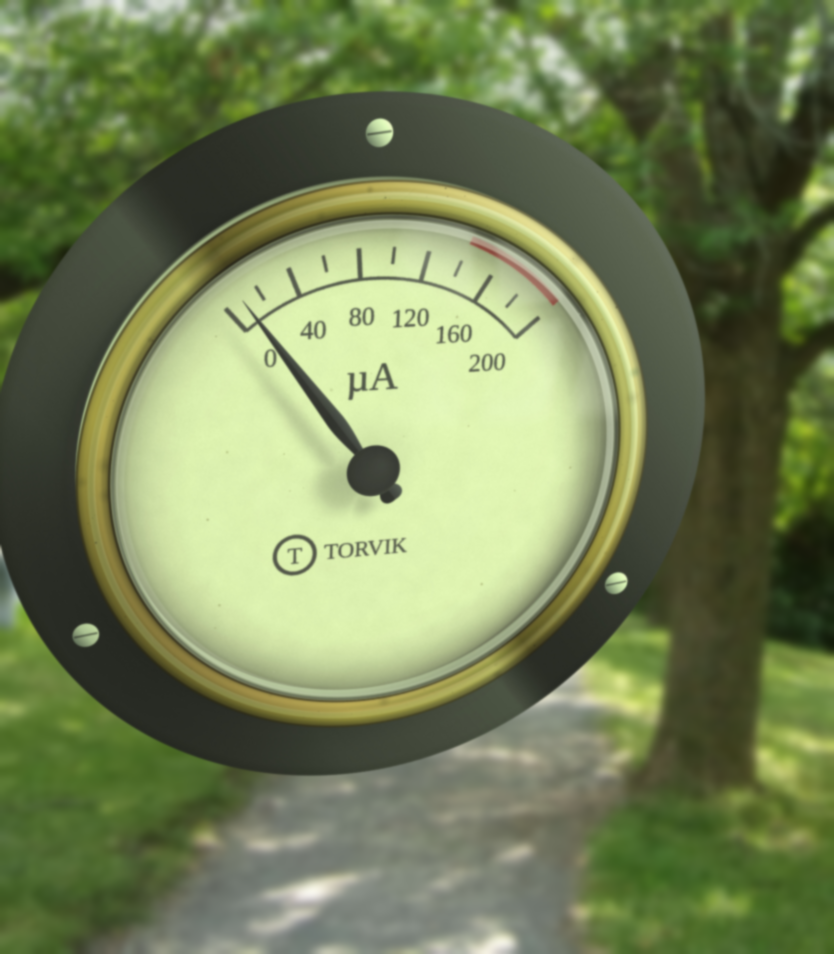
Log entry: µA 10
